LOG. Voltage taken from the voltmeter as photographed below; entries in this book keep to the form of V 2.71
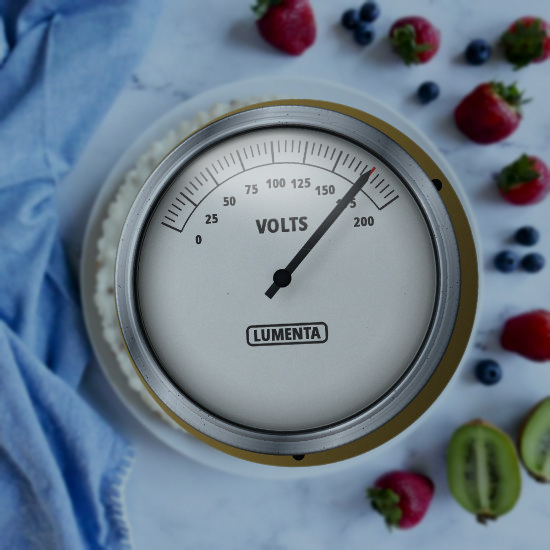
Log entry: V 175
